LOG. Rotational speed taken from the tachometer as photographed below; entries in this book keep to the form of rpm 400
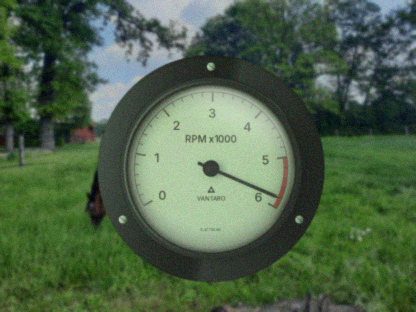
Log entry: rpm 5800
